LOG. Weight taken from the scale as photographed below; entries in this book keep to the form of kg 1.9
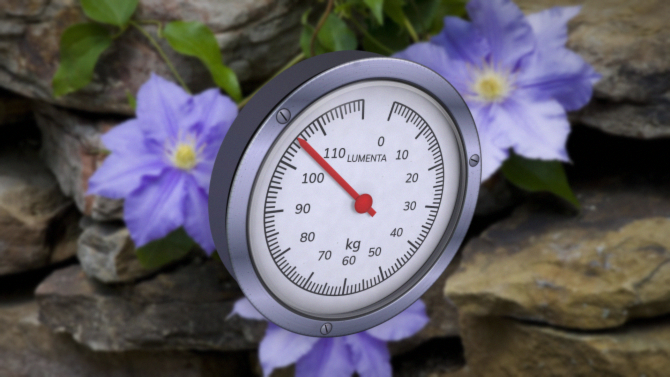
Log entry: kg 105
